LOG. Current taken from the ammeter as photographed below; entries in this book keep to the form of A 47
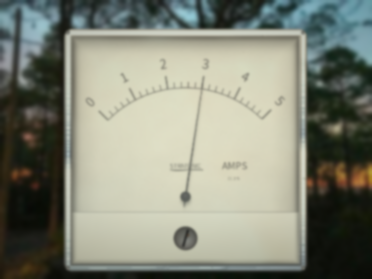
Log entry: A 3
